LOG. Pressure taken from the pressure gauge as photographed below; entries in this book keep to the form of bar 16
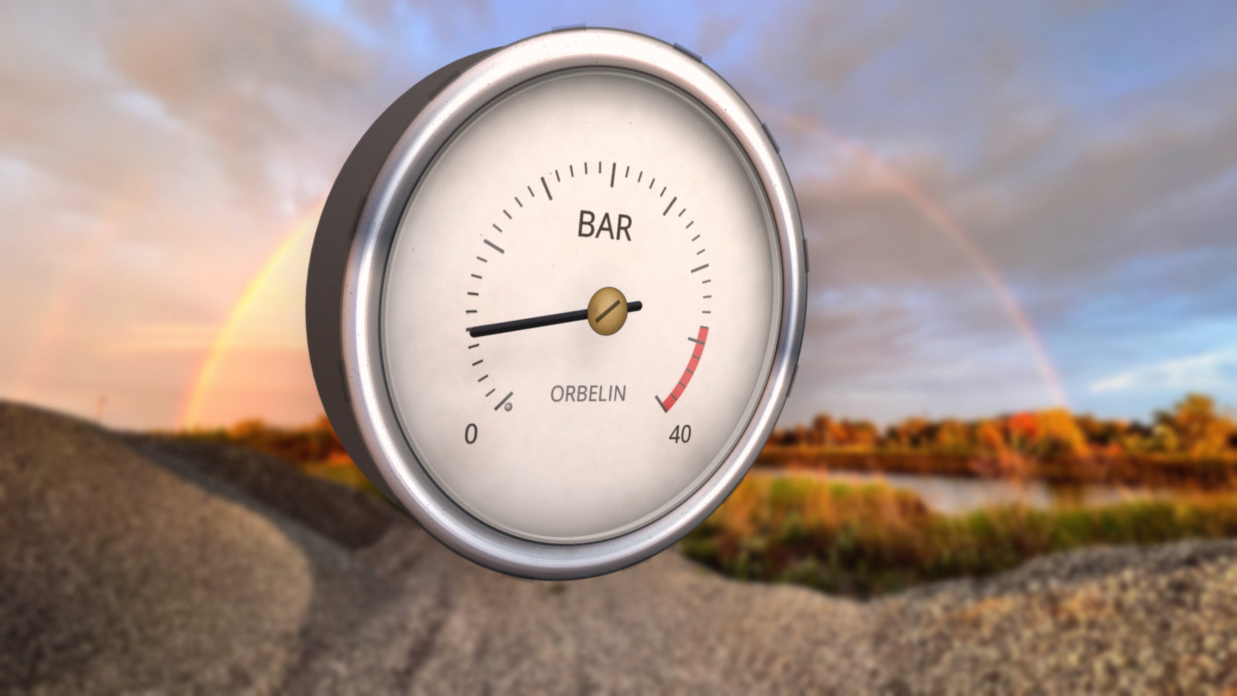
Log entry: bar 5
